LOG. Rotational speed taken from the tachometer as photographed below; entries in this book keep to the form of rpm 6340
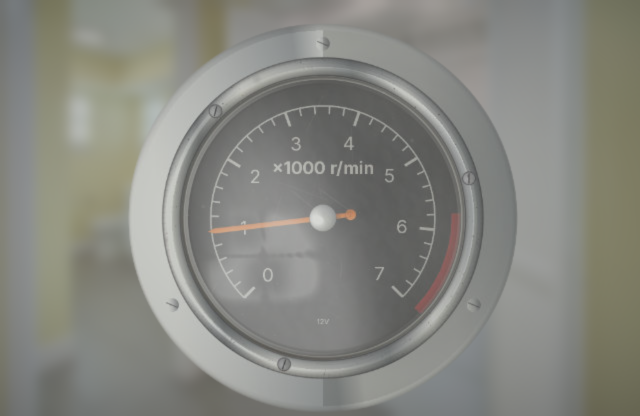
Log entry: rpm 1000
